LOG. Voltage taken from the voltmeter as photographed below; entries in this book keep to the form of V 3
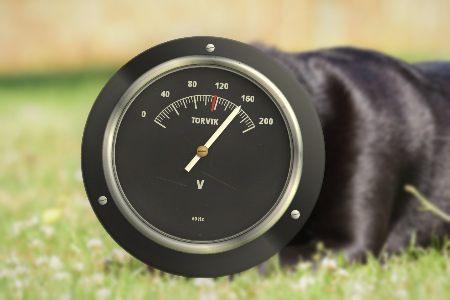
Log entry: V 160
